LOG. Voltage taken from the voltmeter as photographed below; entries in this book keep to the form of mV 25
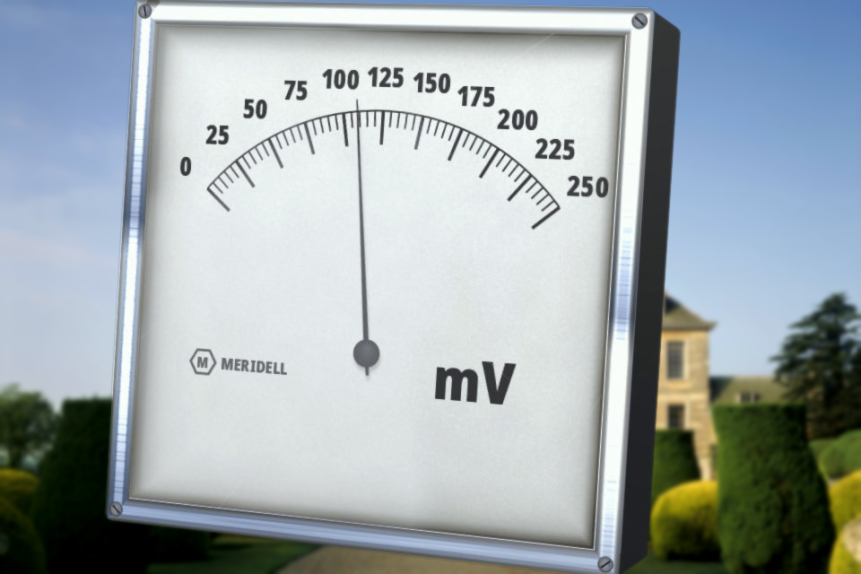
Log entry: mV 110
